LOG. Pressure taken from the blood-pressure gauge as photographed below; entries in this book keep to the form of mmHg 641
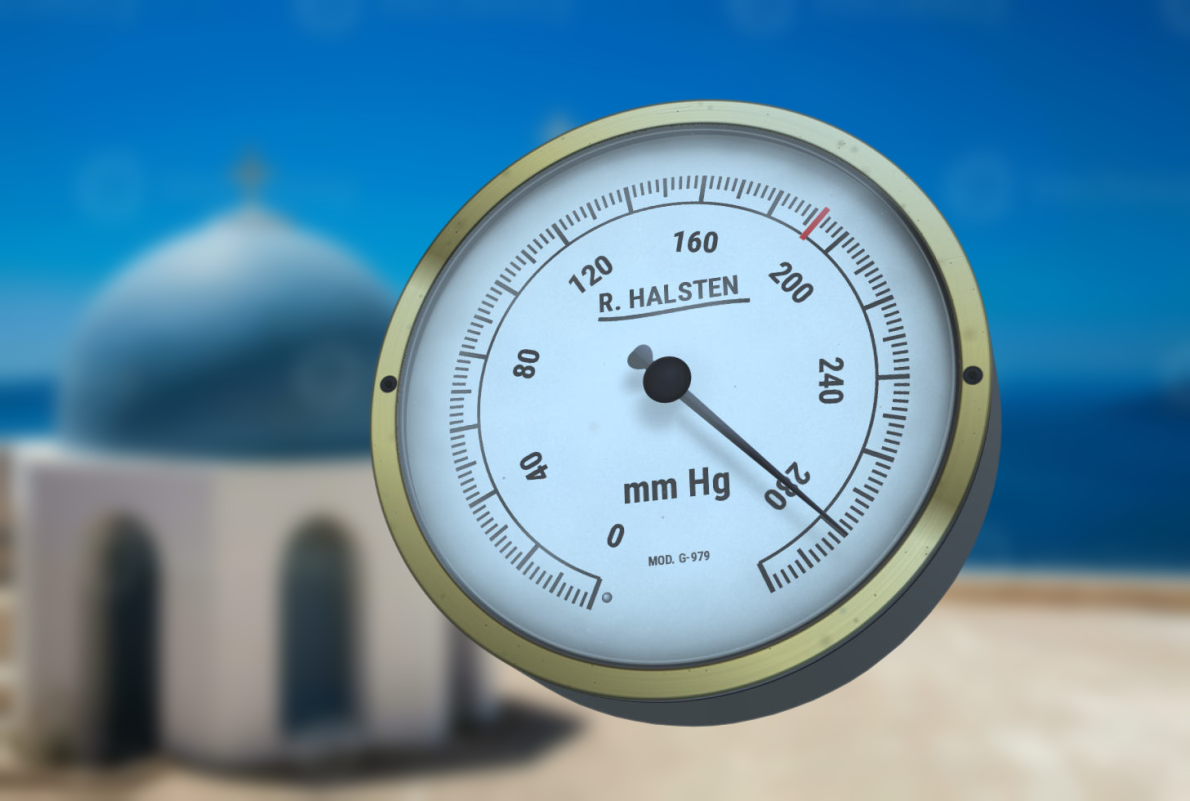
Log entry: mmHg 280
